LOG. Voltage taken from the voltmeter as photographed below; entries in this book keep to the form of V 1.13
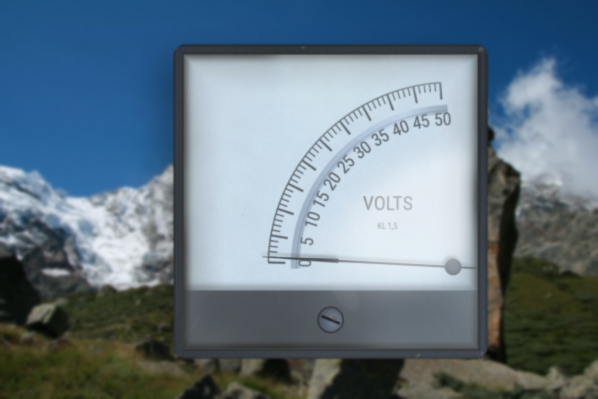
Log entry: V 1
